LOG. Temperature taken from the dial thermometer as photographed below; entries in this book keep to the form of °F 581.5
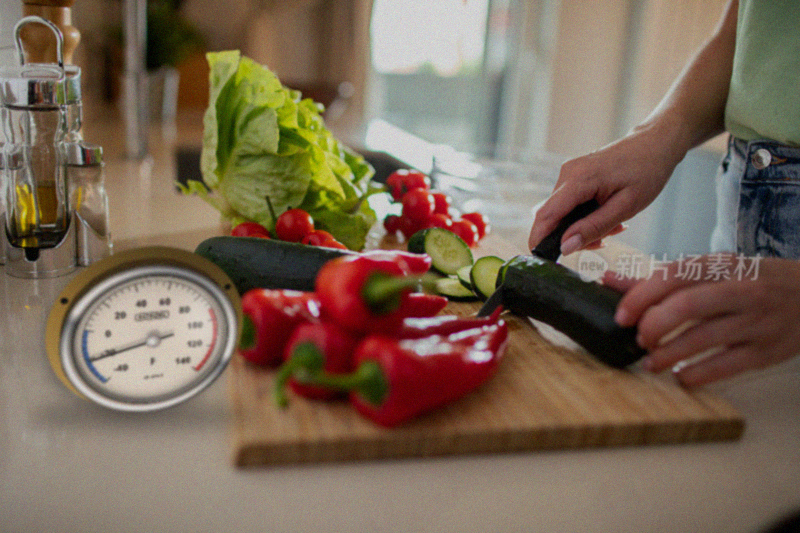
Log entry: °F -20
